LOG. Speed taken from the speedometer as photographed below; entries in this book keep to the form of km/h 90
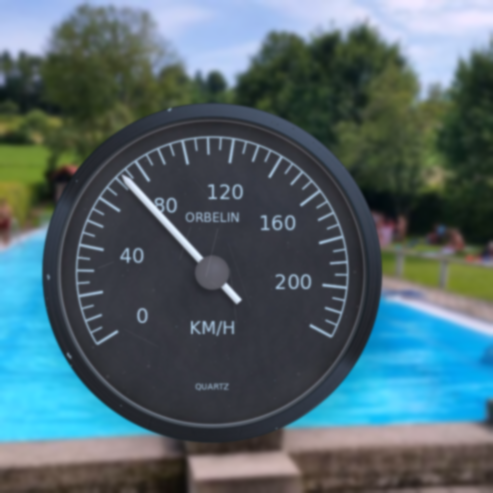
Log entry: km/h 72.5
